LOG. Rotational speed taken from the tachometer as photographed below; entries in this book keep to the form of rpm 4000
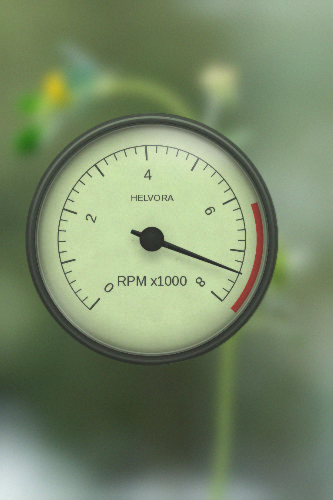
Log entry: rpm 7400
